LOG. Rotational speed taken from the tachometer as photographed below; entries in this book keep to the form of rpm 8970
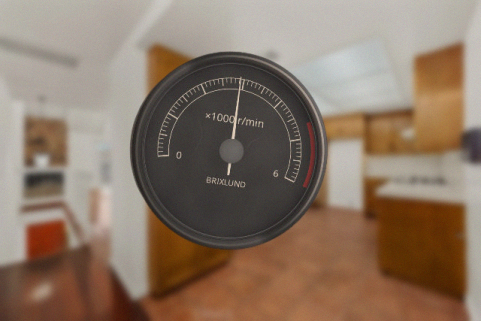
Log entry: rpm 2900
